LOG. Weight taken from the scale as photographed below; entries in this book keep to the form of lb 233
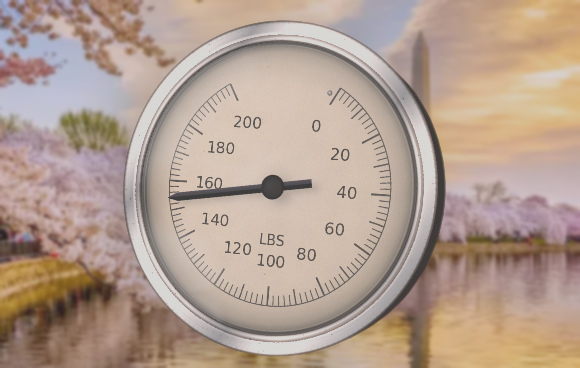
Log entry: lb 154
